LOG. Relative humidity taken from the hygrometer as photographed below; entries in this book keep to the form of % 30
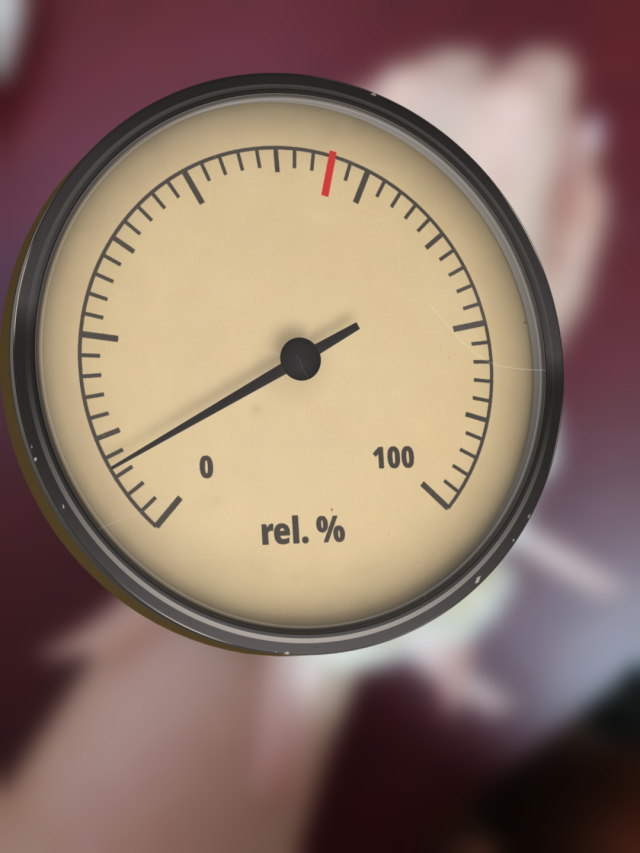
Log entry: % 7
